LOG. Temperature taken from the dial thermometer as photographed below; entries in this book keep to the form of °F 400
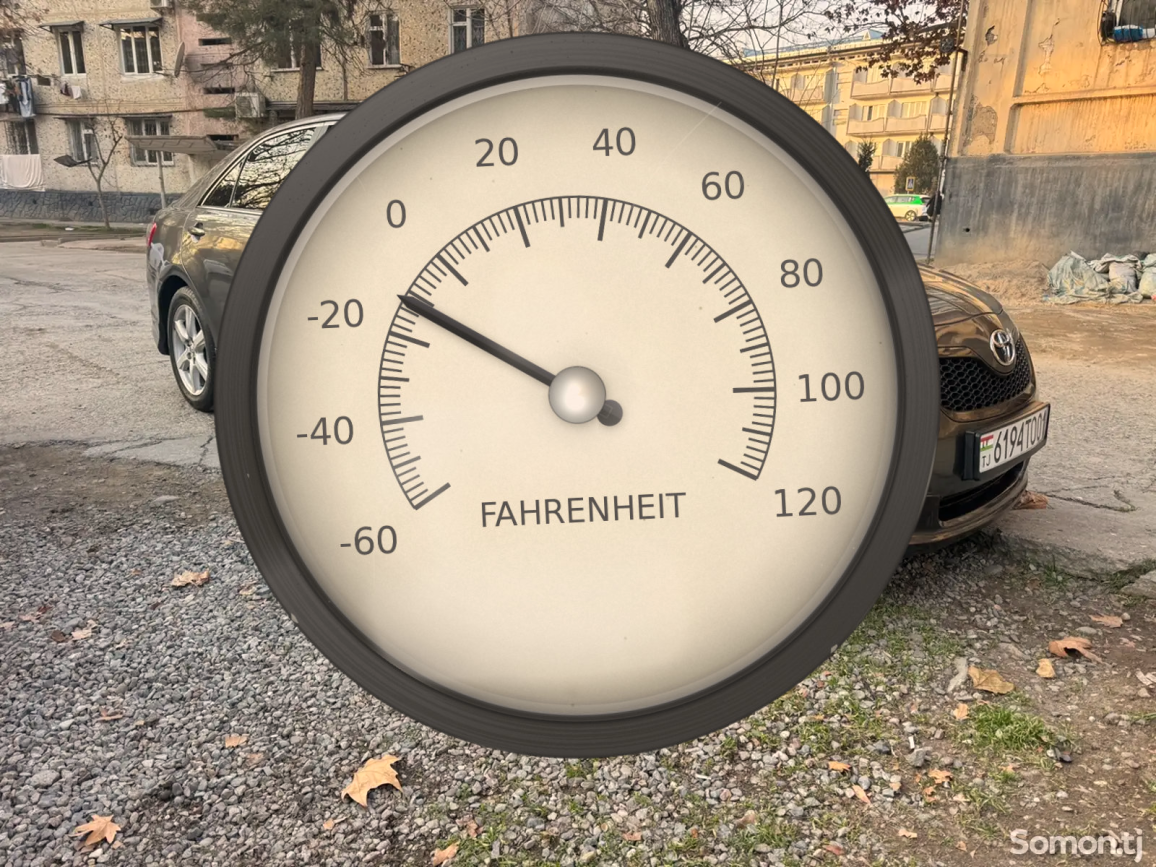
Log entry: °F -12
